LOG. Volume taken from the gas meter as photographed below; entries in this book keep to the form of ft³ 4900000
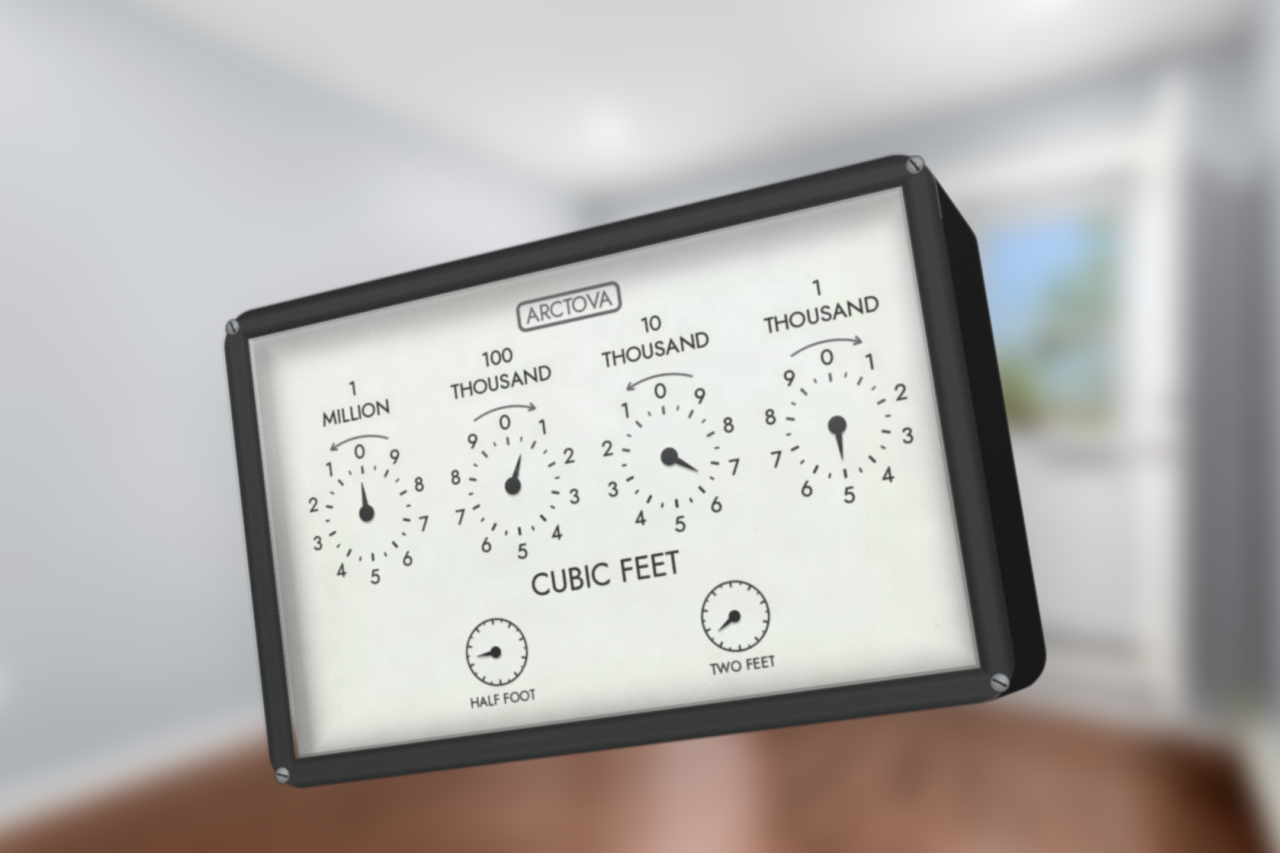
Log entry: ft³ 6500
